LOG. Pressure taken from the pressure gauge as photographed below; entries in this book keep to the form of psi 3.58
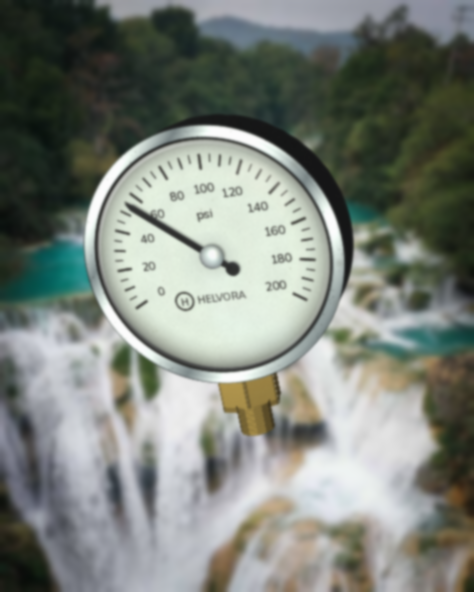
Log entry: psi 55
